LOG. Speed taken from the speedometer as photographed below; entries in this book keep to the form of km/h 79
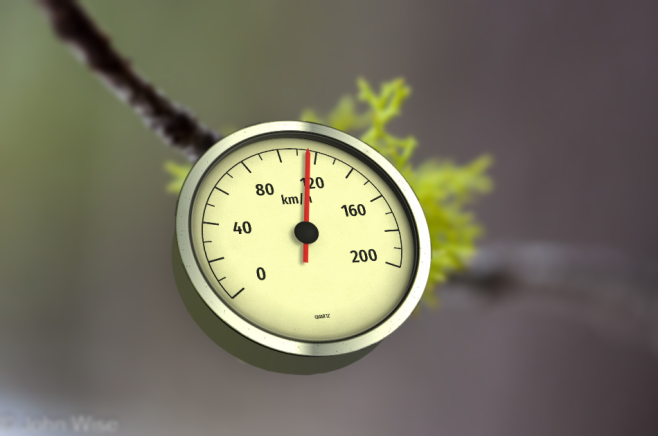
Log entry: km/h 115
